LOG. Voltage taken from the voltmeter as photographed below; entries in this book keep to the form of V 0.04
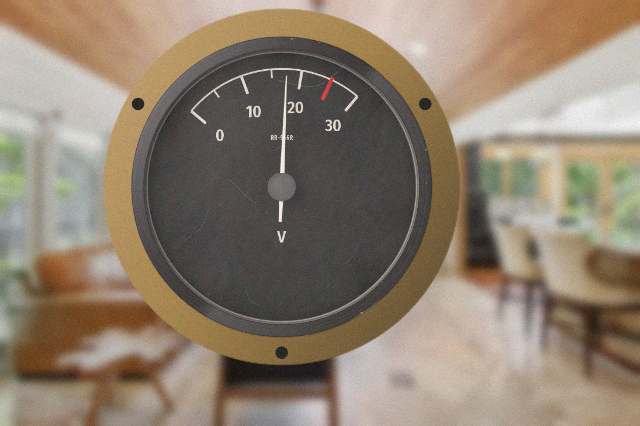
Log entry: V 17.5
